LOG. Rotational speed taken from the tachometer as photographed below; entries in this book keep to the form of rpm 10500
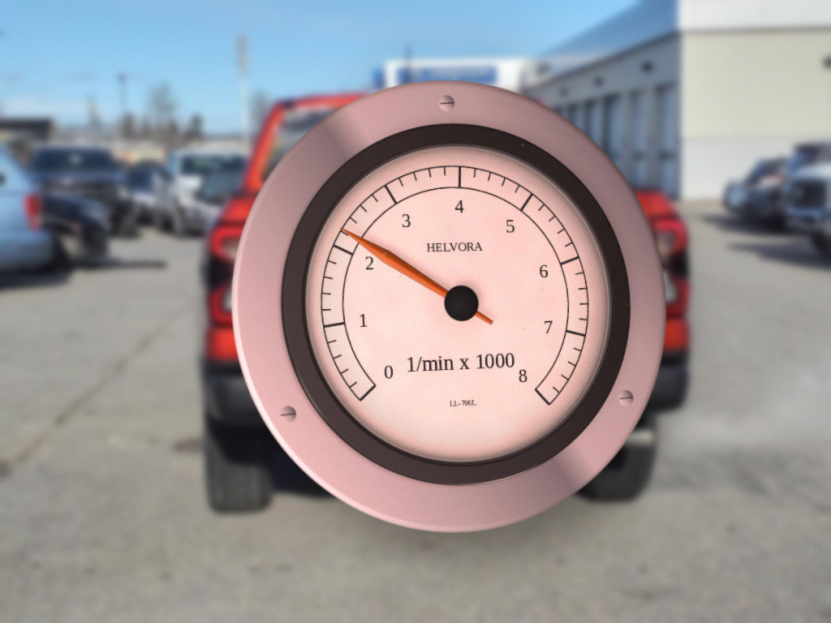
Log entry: rpm 2200
